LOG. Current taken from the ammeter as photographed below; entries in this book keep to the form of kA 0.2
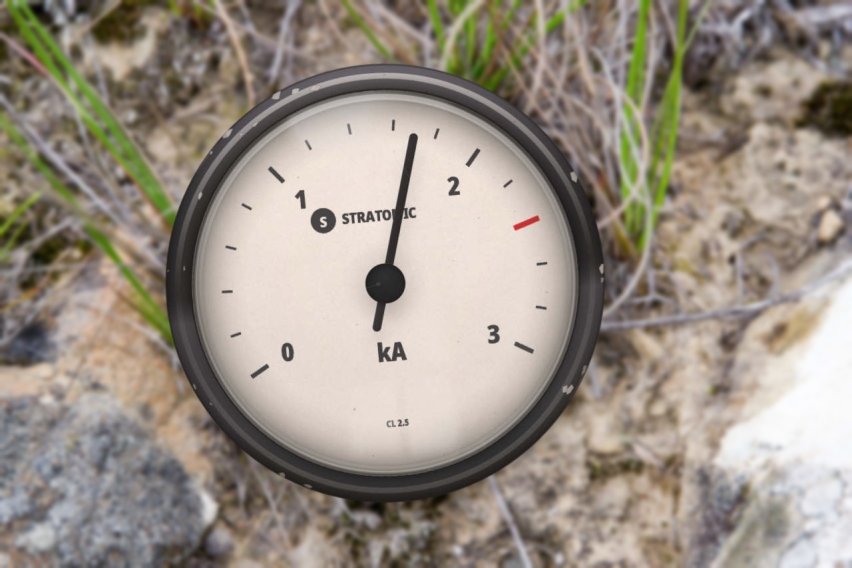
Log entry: kA 1.7
